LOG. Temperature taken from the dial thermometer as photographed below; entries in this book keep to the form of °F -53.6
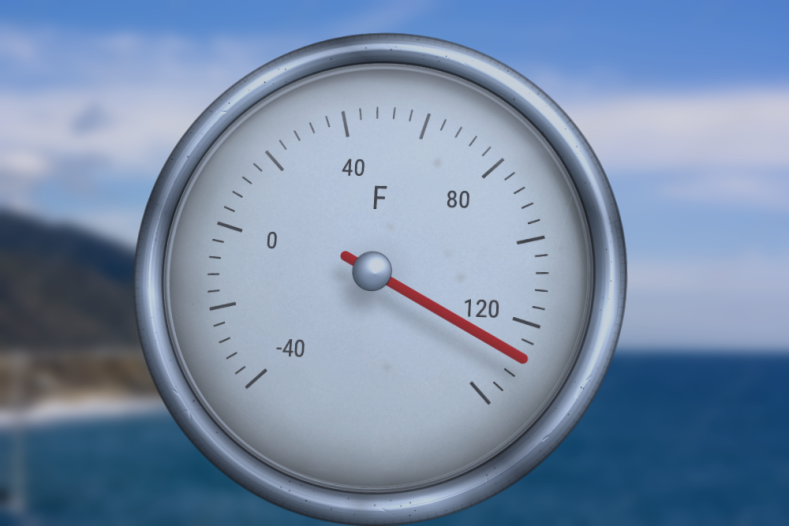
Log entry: °F 128
